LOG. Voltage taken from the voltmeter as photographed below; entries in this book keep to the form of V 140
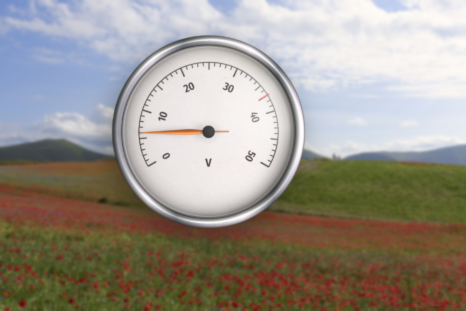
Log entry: V 6
